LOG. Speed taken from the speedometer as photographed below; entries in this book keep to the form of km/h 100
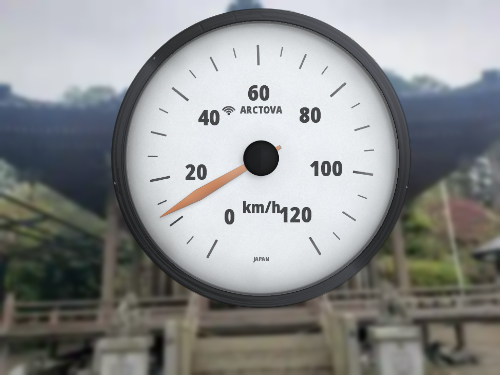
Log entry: km/h 12.5
